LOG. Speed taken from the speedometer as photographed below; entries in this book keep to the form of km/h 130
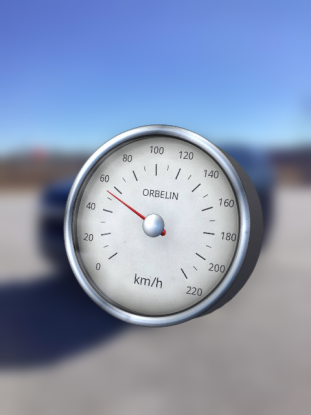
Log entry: km/h 55
